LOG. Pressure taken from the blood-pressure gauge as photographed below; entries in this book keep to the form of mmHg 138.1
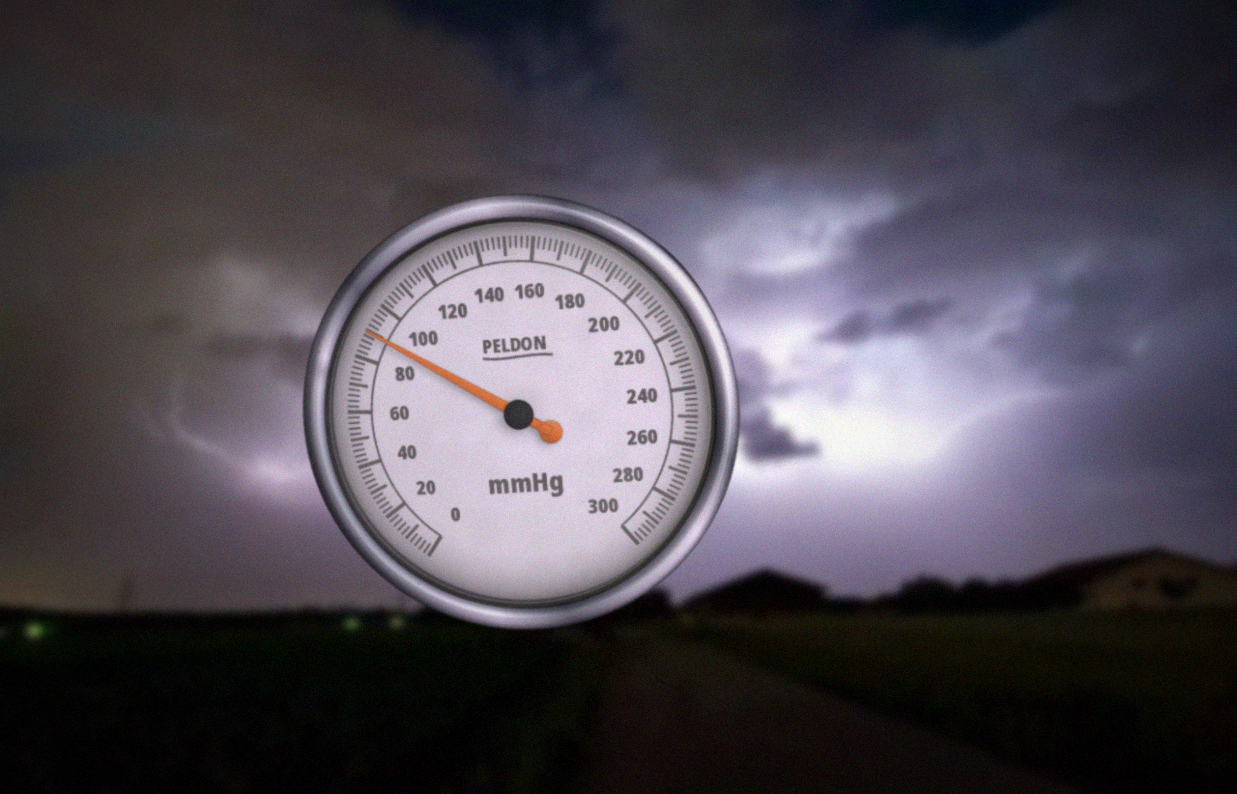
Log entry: mmHg 90
